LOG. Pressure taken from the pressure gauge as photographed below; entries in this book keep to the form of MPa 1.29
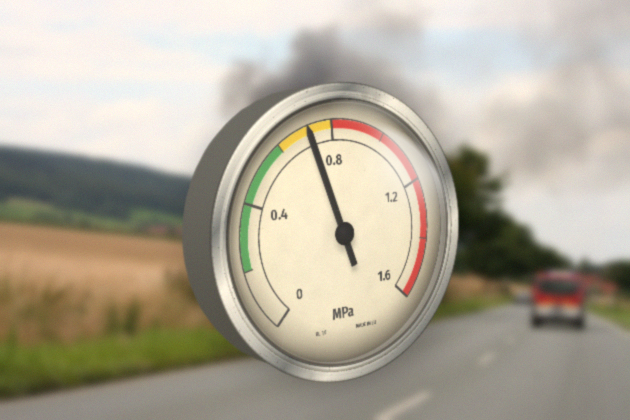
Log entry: MPa 0.7
